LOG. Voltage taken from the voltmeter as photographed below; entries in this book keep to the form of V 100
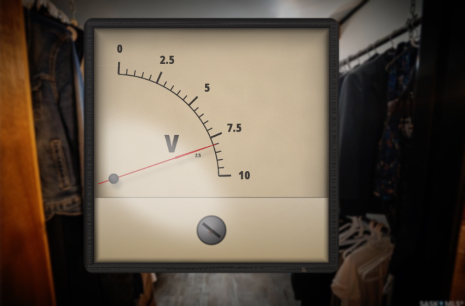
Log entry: V 8
